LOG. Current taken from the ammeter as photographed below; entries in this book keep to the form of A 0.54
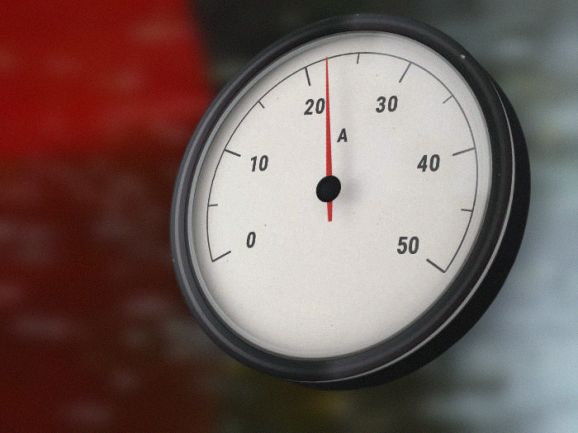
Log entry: A 22.5
